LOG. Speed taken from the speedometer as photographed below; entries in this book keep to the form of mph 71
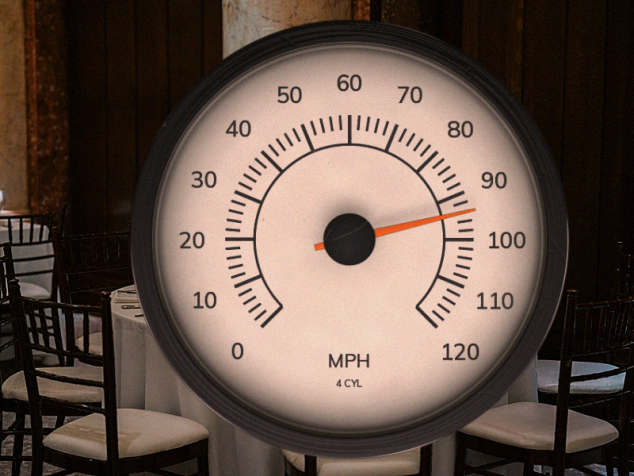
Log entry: mph 94
